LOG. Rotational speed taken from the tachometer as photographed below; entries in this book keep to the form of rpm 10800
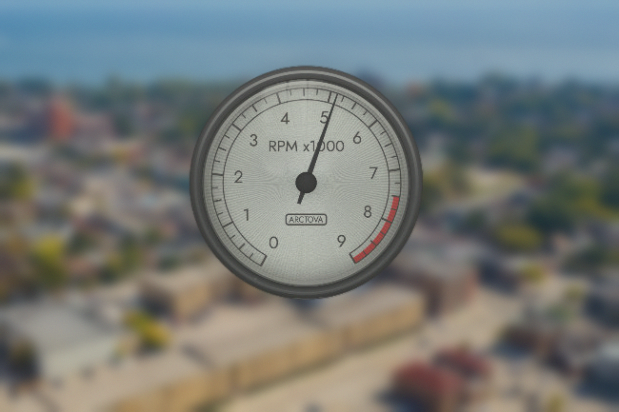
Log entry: rpm 5125
